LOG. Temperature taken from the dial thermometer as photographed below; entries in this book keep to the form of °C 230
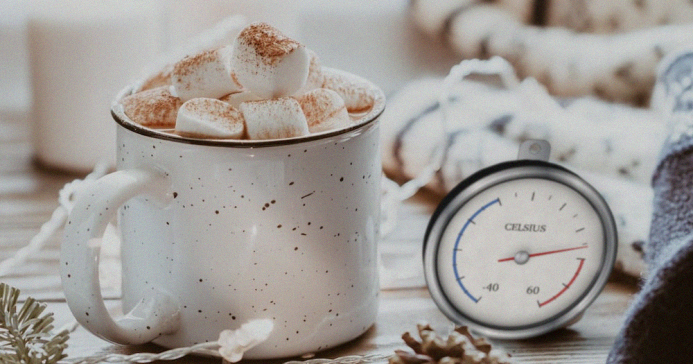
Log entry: °C 35
